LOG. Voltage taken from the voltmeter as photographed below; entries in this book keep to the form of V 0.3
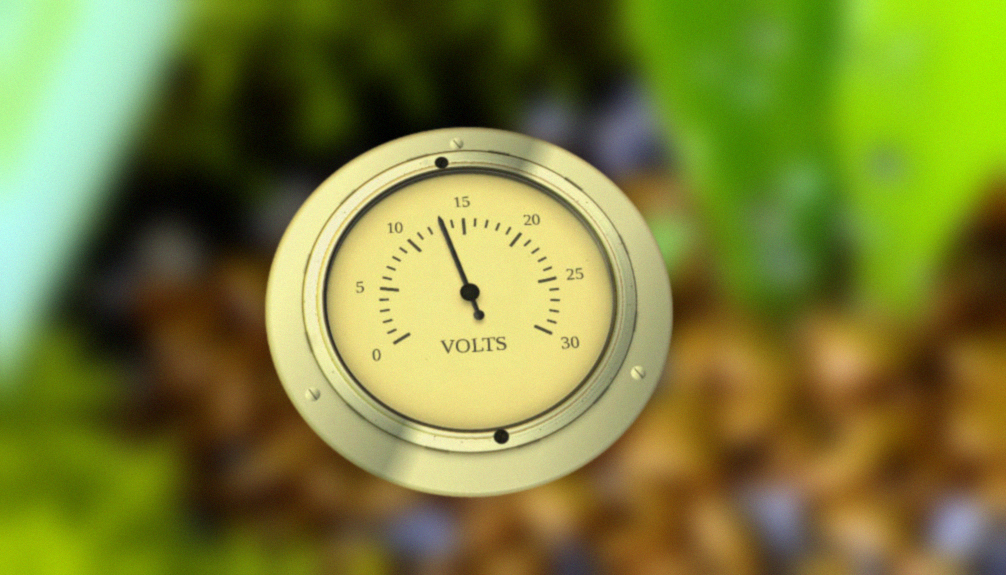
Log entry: V 13
